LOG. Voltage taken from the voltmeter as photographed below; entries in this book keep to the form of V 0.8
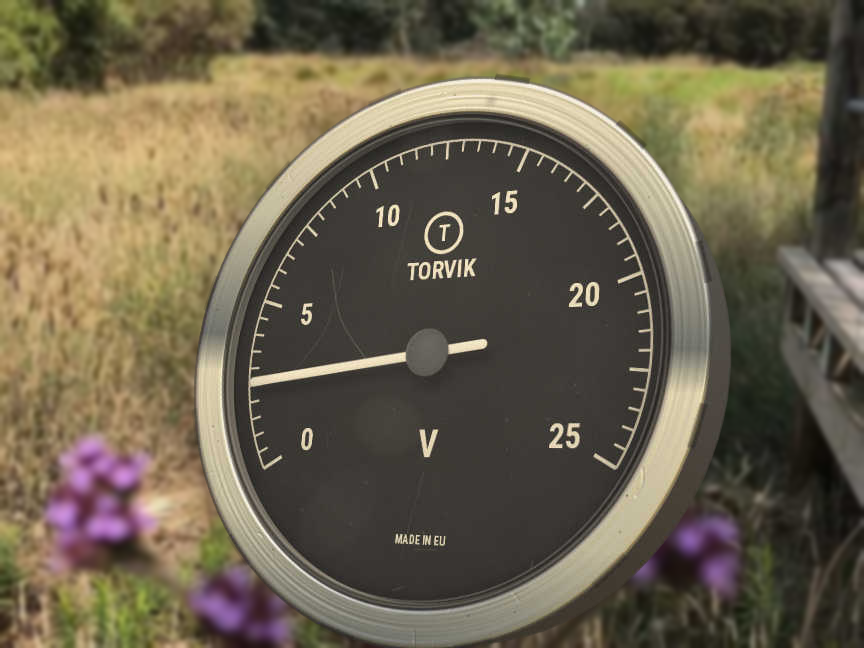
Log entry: V 2.5
